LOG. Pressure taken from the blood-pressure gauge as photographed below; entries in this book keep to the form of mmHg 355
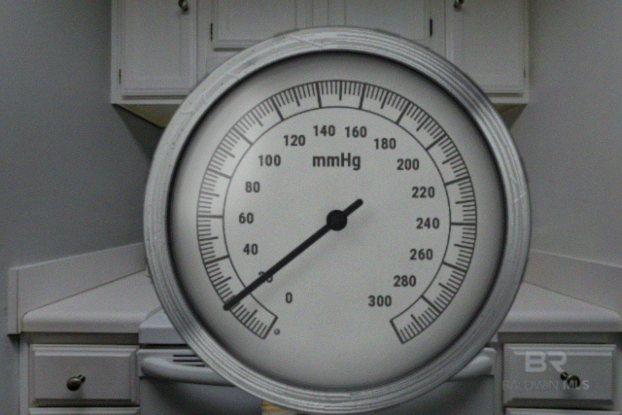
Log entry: mmHg 20
